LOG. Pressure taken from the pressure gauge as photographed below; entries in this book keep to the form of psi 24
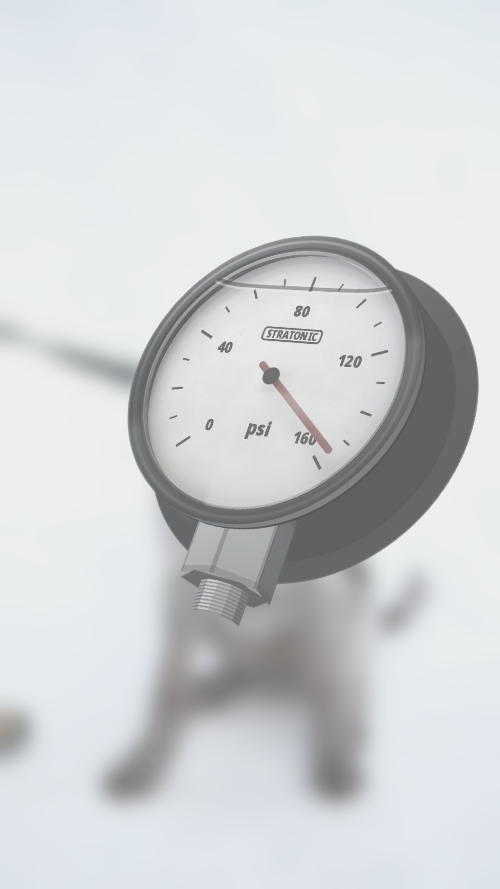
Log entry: psi 155
